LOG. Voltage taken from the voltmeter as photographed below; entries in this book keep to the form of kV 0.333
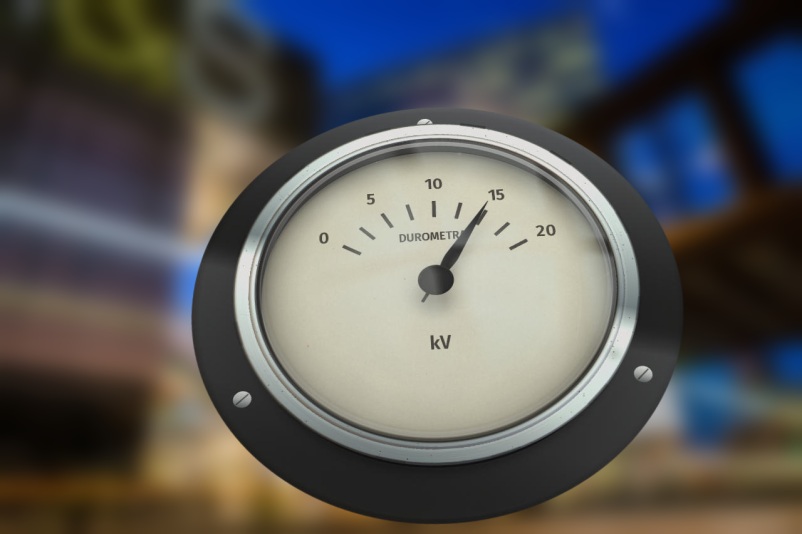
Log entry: kV 15
